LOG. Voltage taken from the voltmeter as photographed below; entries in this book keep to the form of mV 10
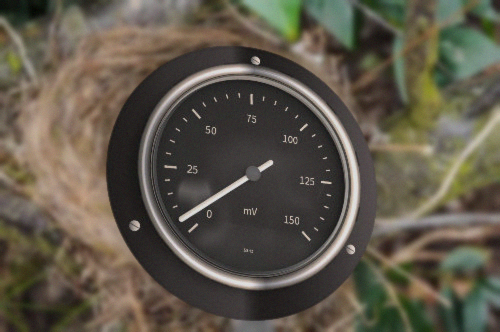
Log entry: mV 5
